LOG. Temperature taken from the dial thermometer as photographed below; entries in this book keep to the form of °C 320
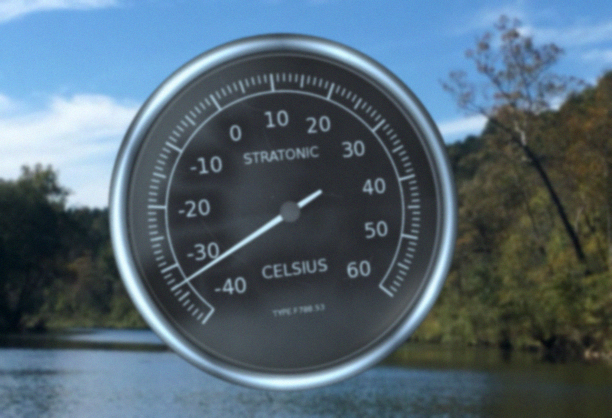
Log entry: °C -33
